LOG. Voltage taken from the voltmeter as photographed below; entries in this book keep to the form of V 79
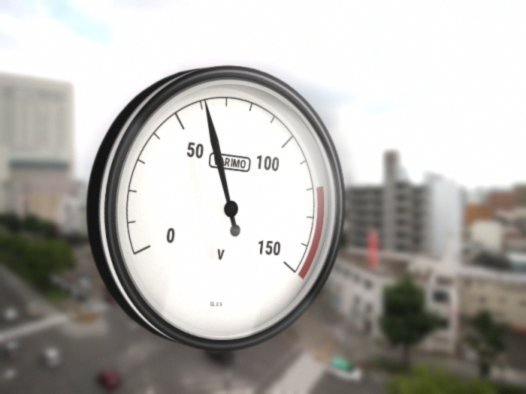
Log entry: V 60
